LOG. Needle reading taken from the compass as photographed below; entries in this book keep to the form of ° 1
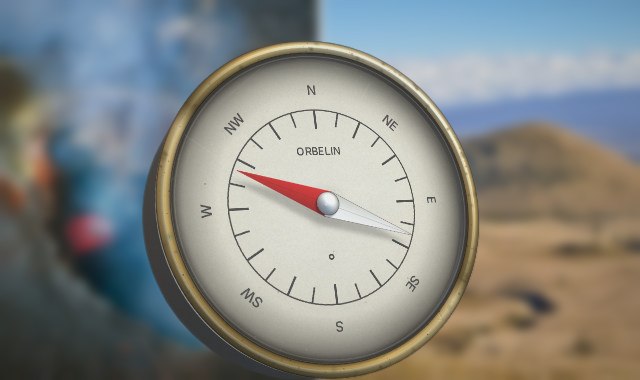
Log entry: ° 292.5
